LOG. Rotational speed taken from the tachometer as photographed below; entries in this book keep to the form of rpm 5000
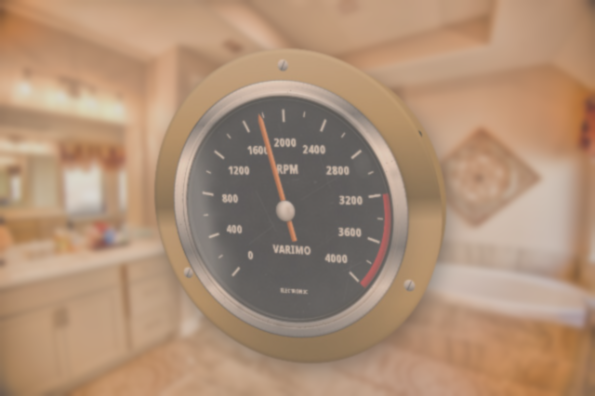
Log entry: rpm 1800
